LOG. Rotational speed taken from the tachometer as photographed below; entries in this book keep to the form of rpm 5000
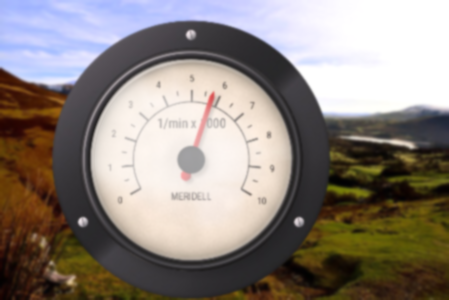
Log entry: rpm 5750
